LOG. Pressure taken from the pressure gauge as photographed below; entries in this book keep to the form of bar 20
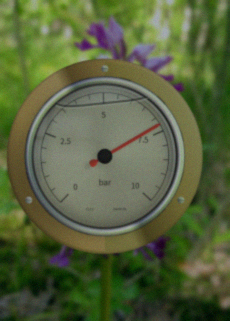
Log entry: bar 7.25
